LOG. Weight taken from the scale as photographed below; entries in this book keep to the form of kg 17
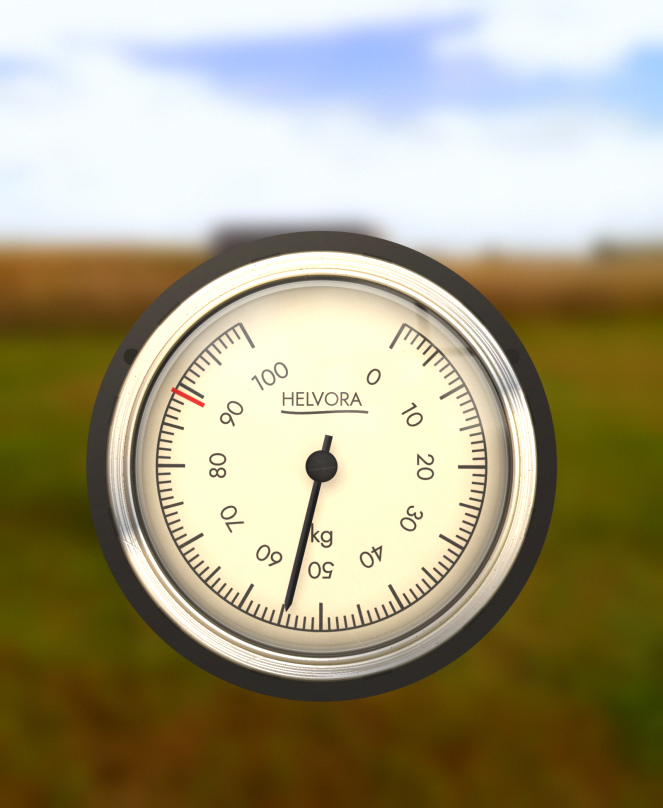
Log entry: kg 54.5
